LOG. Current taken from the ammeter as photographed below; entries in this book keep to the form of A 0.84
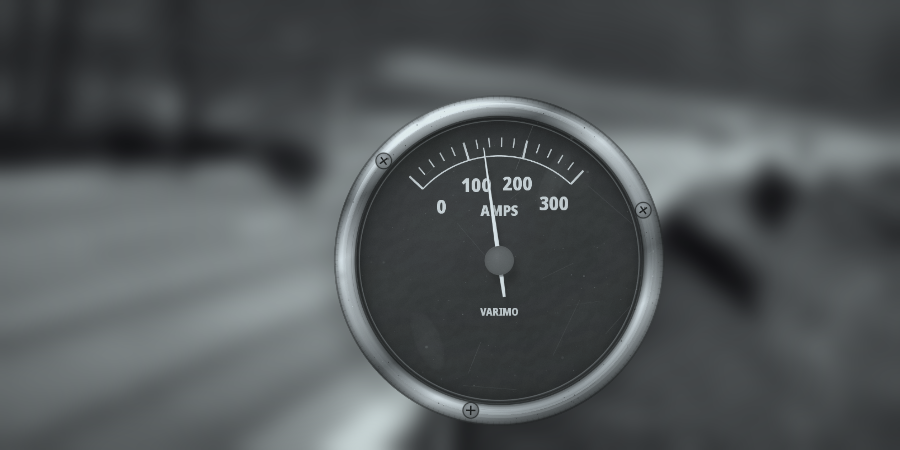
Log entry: A 130
